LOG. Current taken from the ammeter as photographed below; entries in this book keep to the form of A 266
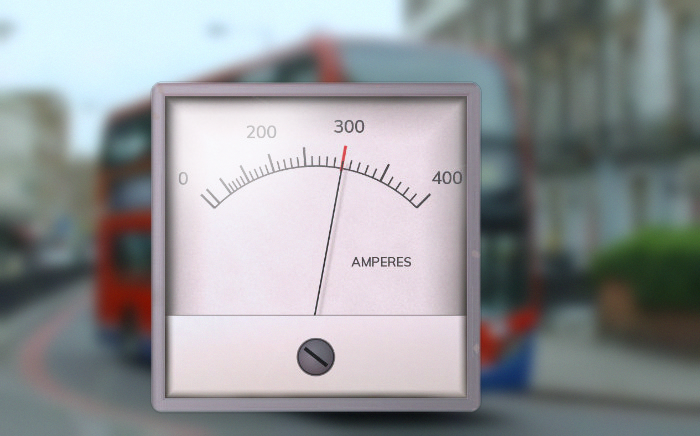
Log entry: A 300
